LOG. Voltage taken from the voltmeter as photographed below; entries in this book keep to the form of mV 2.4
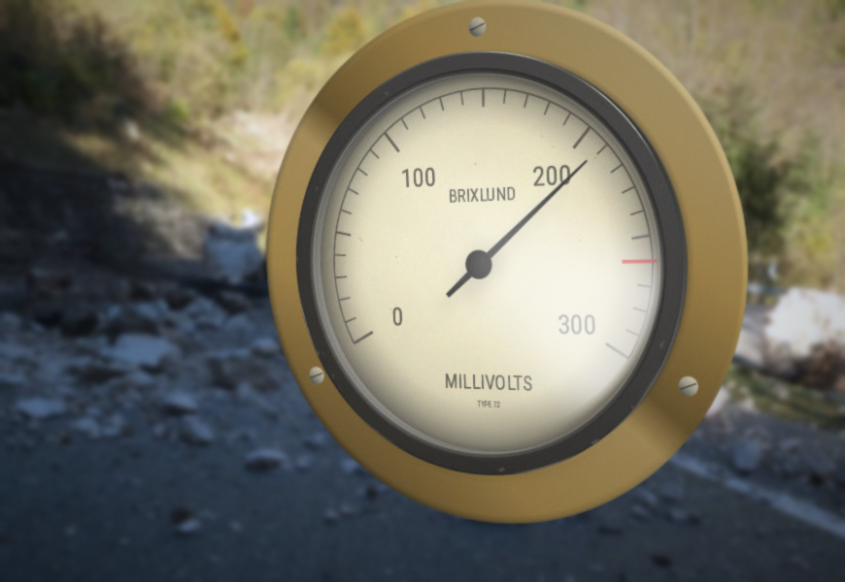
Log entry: mV 210
